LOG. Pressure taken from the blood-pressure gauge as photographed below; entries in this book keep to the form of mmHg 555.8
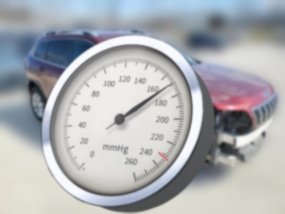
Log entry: mmHg 170
